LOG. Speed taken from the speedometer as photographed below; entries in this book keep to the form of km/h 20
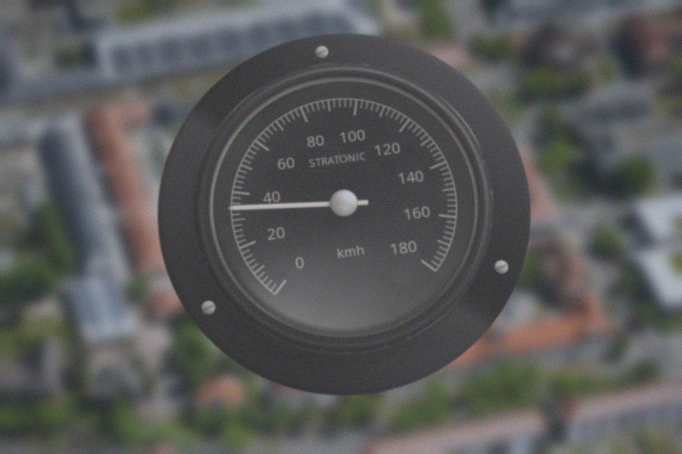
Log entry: km/h 34
